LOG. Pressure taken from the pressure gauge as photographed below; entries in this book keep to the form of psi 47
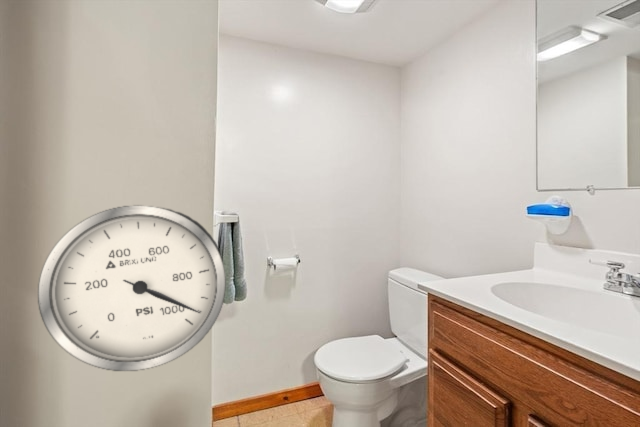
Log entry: psi 950
